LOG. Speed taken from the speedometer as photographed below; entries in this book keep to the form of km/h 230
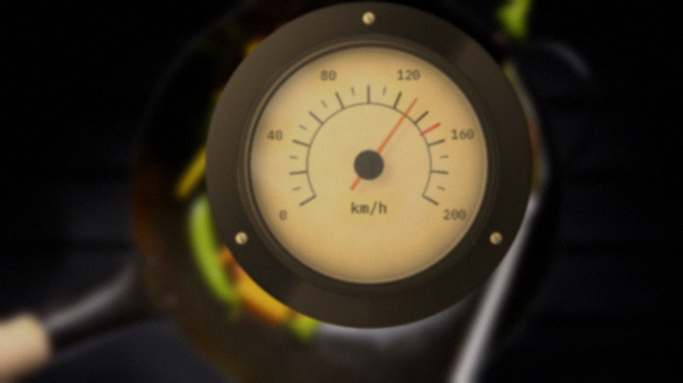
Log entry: km/h 130
